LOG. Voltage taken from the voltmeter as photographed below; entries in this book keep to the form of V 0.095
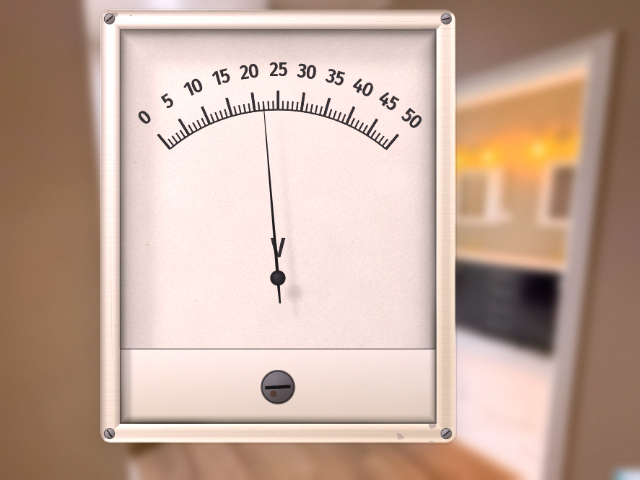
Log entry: V 22
